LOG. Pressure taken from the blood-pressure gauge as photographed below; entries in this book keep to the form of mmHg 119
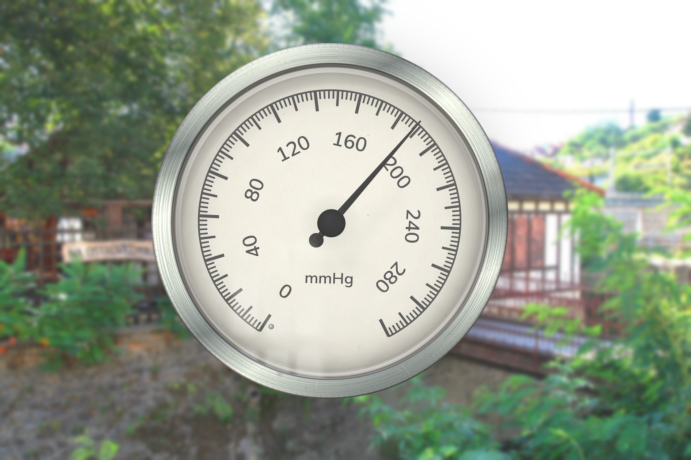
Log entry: mmHg 188
